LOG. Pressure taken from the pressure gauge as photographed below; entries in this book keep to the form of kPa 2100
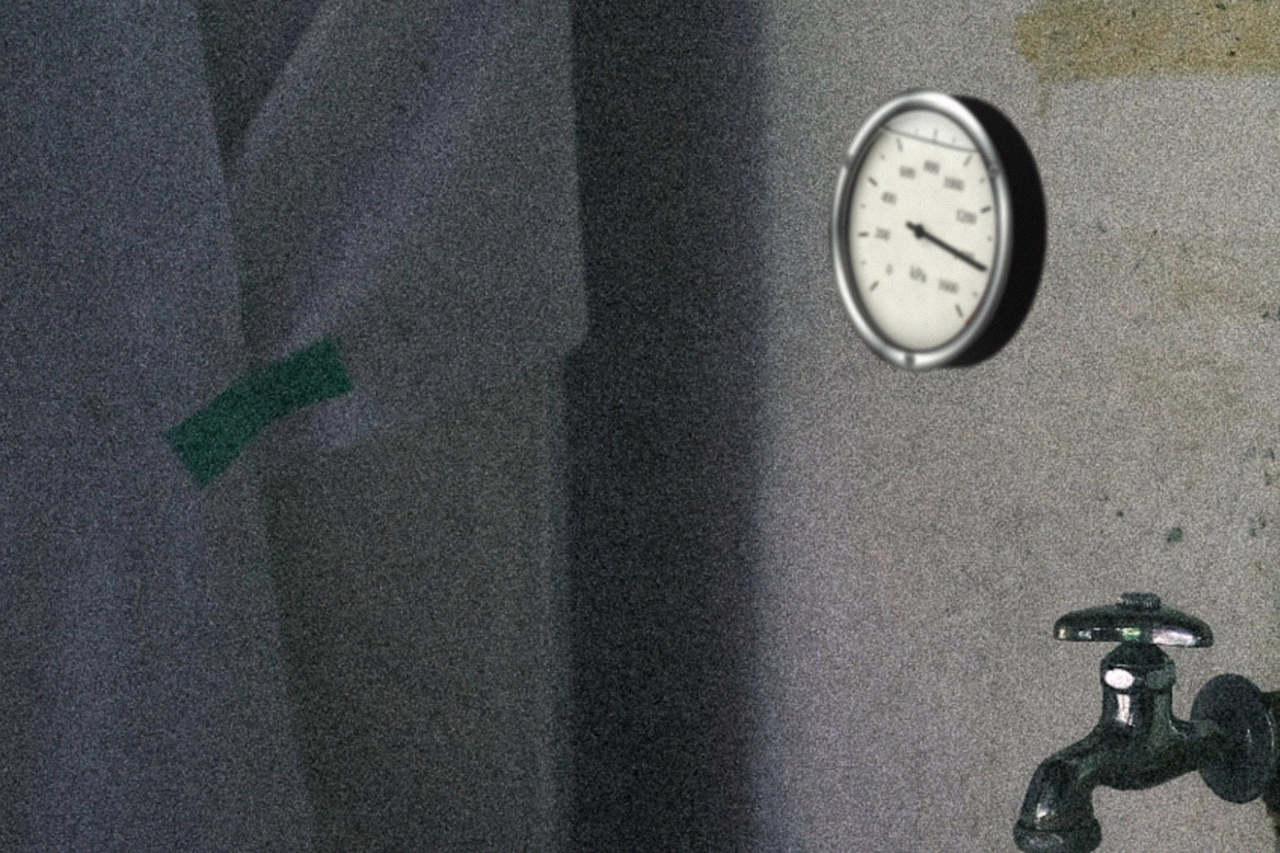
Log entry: kPa 1400
